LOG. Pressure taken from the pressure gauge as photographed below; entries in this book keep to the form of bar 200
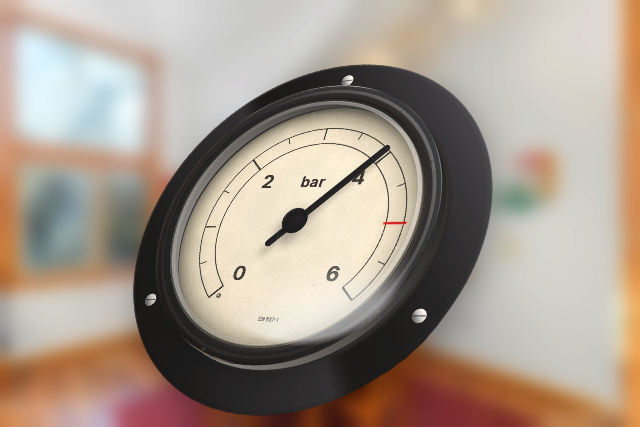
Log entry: bar 4
